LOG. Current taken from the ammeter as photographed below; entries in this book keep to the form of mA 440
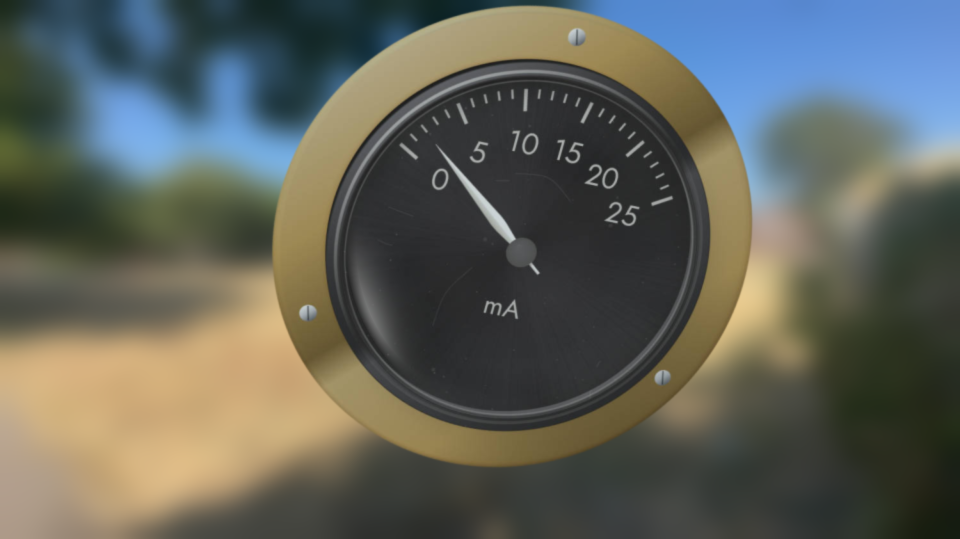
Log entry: mA 2
